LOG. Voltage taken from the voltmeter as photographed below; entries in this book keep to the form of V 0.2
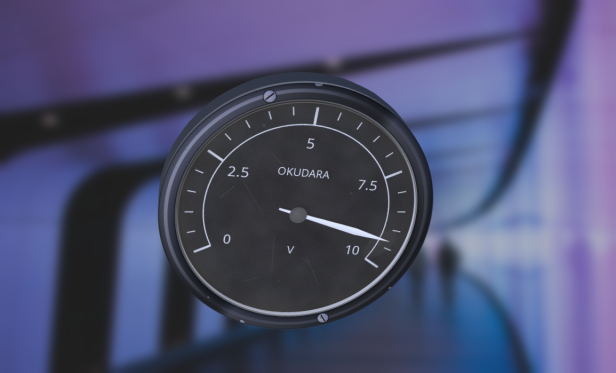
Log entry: V 9.25
